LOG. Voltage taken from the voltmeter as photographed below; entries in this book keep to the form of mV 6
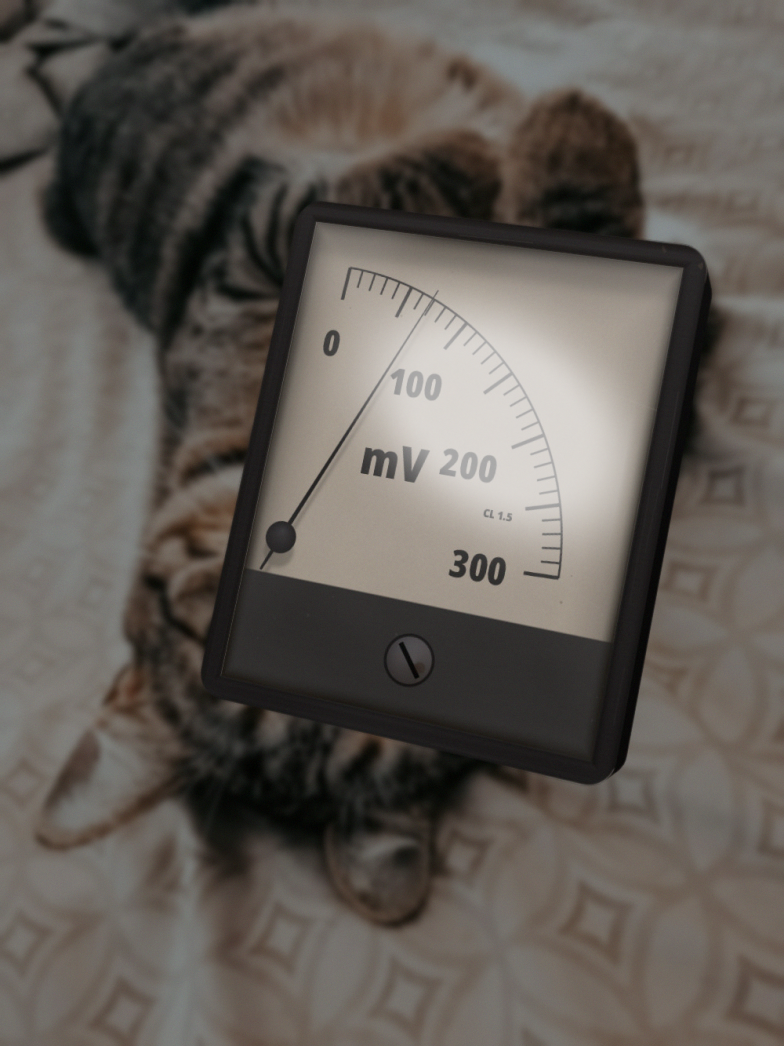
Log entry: mV 70
